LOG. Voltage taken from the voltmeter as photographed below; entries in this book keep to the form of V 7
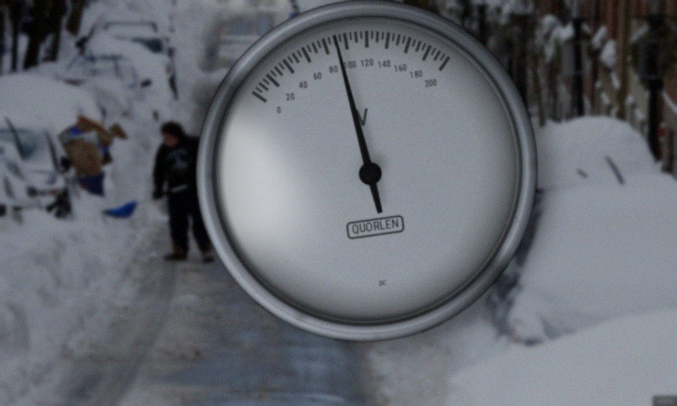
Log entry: V 90
